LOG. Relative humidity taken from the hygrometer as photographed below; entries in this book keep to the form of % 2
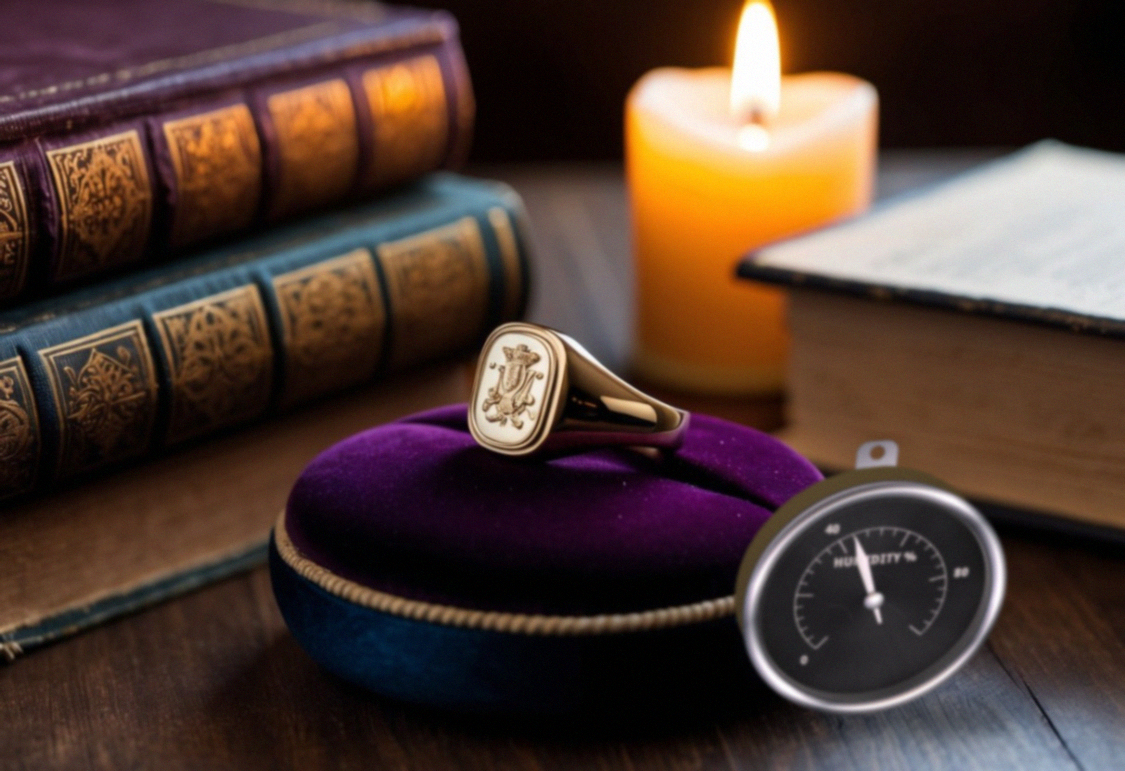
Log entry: % 44
